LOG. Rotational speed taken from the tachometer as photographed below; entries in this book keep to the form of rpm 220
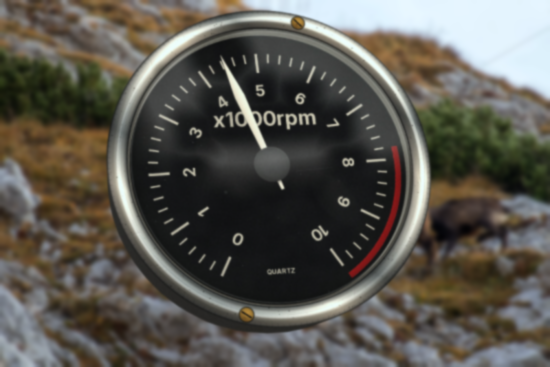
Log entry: rpm 4400
